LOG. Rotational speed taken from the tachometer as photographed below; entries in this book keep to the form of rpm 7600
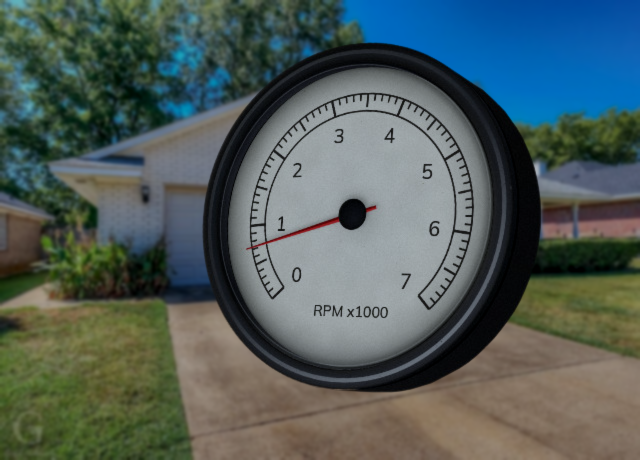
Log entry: rpm 700
